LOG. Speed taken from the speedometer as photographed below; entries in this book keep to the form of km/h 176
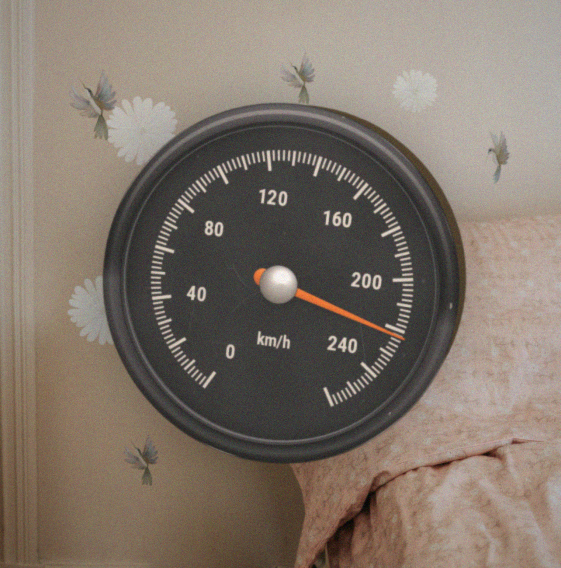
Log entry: km/h 222
